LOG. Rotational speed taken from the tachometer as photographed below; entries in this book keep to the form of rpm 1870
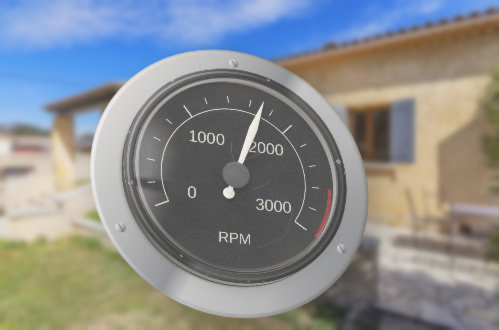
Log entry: rpm 1700
